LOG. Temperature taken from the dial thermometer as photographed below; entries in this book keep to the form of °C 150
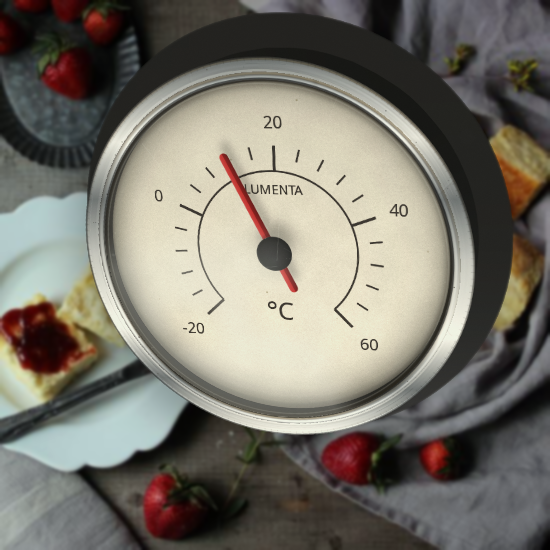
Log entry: °C 12
